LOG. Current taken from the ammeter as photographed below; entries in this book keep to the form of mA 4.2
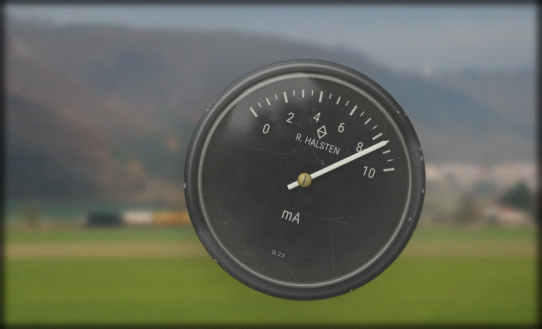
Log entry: mA 8.5
